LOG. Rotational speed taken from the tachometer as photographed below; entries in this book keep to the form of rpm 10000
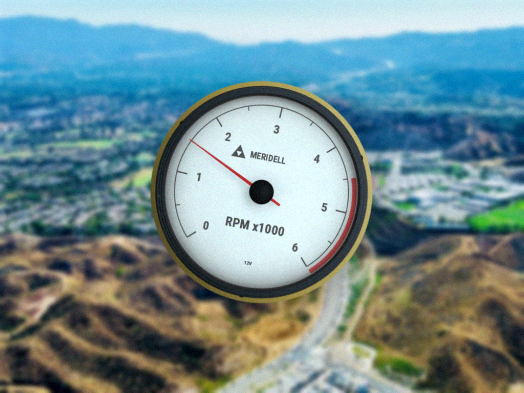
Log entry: rpm 1500
